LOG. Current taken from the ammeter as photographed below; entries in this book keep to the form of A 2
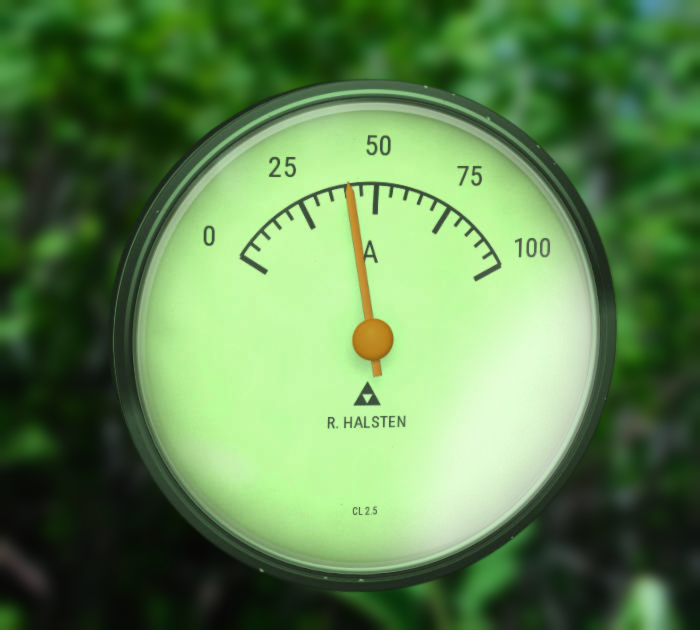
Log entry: A 40
